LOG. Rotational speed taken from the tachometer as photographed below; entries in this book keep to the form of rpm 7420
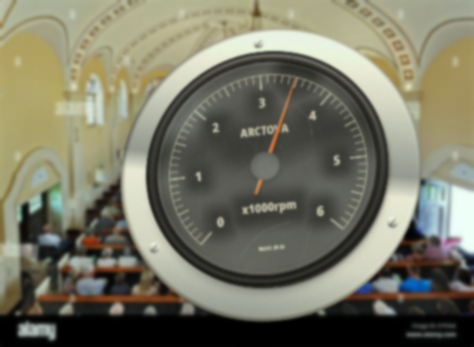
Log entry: rpm 3500
